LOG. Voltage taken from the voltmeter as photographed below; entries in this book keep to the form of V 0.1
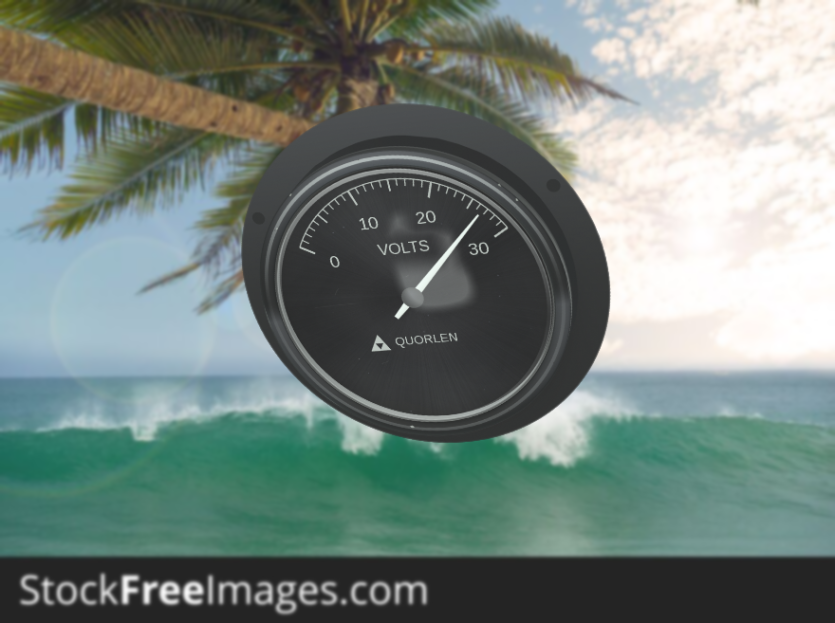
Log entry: V 26.5
